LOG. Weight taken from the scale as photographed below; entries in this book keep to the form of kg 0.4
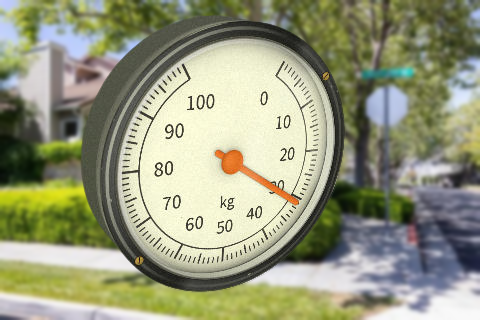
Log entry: kg 31
